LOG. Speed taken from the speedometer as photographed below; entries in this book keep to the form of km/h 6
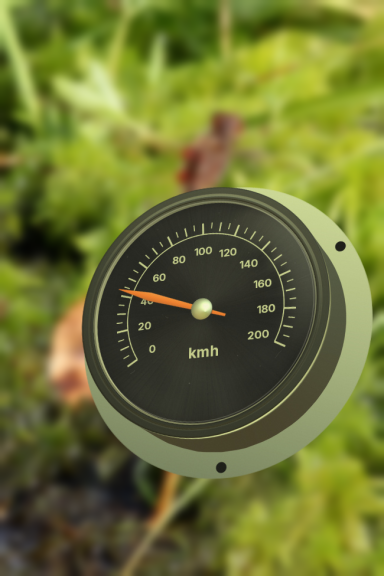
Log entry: km/h 42.5
